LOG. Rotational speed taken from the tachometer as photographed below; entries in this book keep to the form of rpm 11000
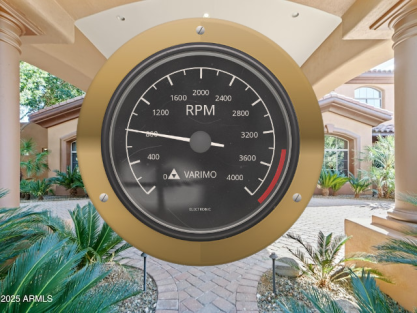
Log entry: rpm 800
